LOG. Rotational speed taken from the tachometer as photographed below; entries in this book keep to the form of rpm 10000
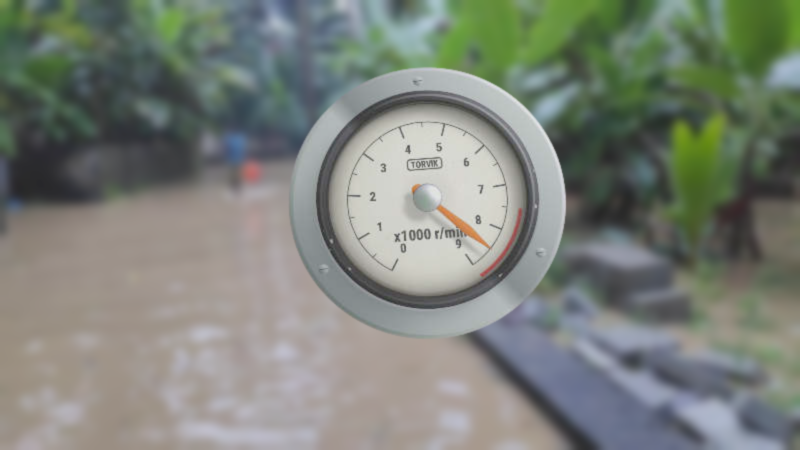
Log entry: rpm 8500
